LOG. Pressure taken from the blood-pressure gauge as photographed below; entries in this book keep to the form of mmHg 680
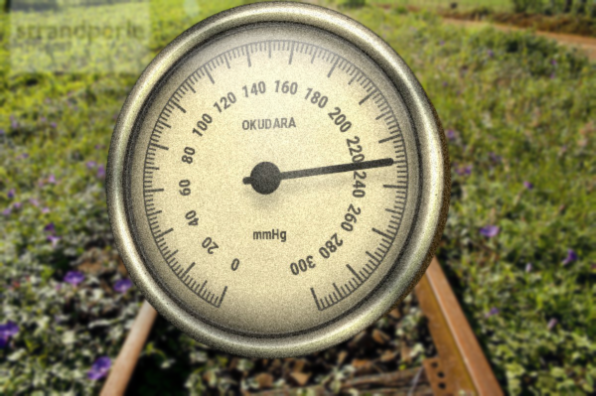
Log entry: mmHg 230
